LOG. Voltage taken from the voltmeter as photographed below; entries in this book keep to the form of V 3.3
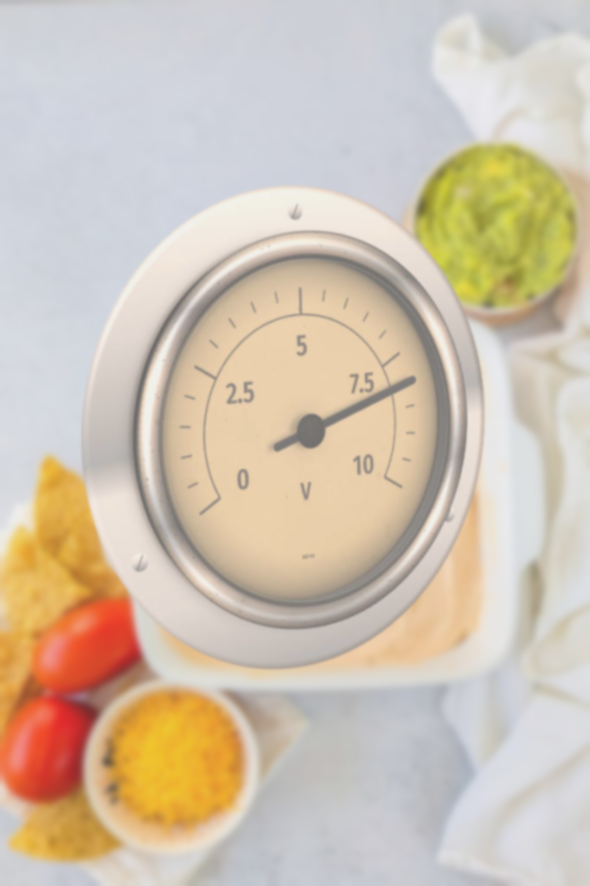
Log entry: V 8
